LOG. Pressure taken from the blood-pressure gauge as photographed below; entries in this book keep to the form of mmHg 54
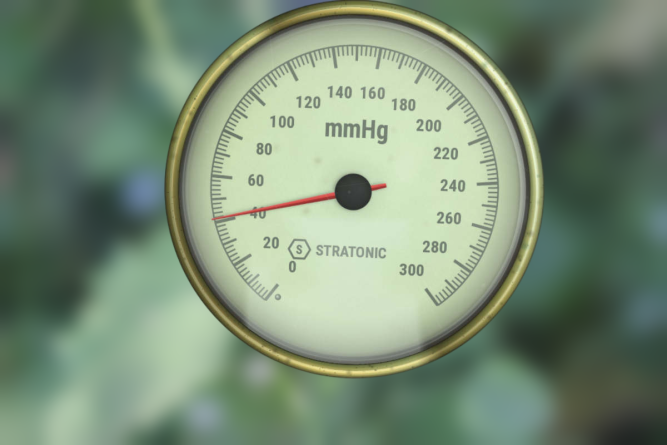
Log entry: mmHg 42
